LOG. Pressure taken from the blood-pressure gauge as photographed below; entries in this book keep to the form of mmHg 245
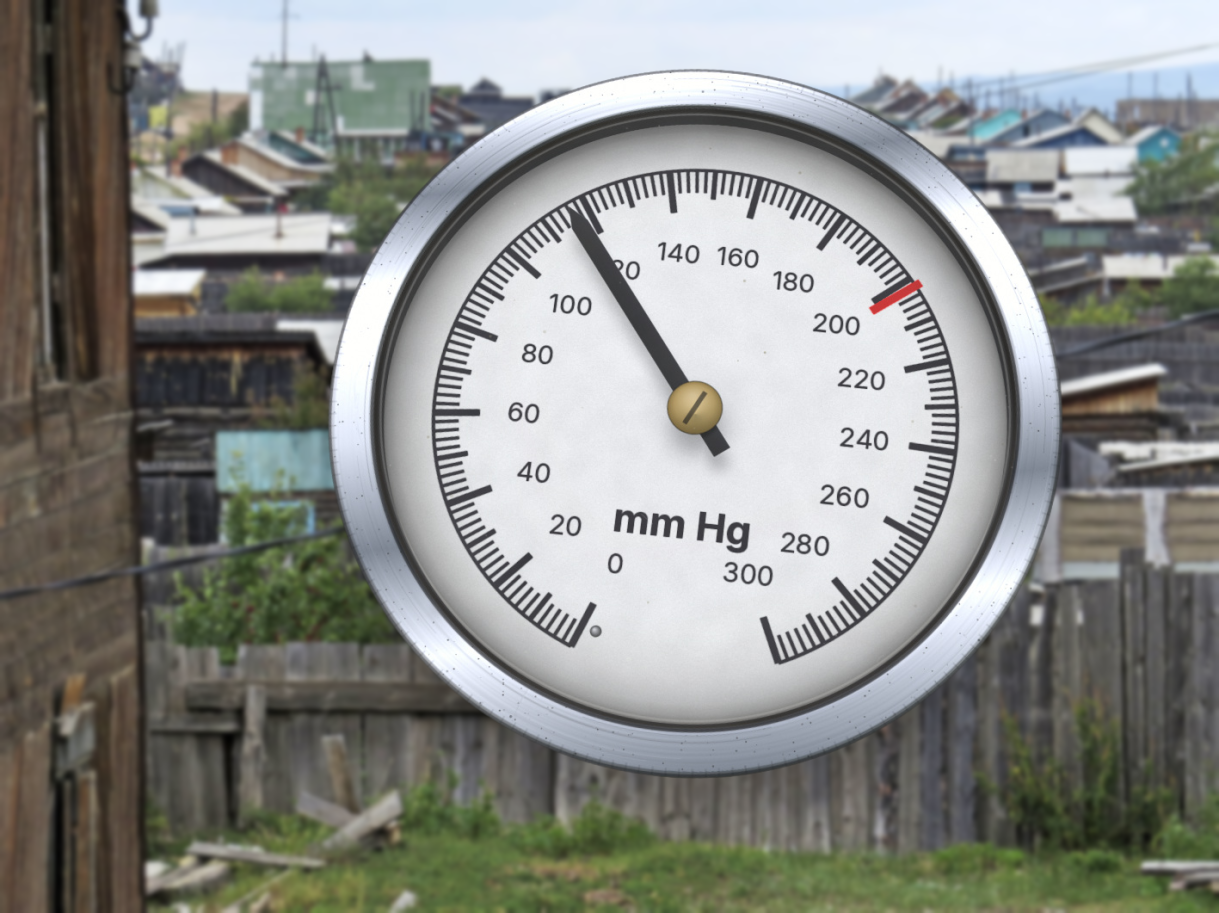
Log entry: mmHg 116
